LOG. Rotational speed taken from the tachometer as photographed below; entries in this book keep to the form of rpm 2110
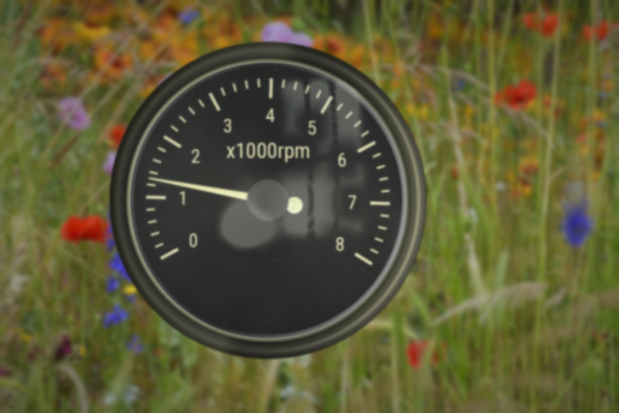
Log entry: rpm 1300
